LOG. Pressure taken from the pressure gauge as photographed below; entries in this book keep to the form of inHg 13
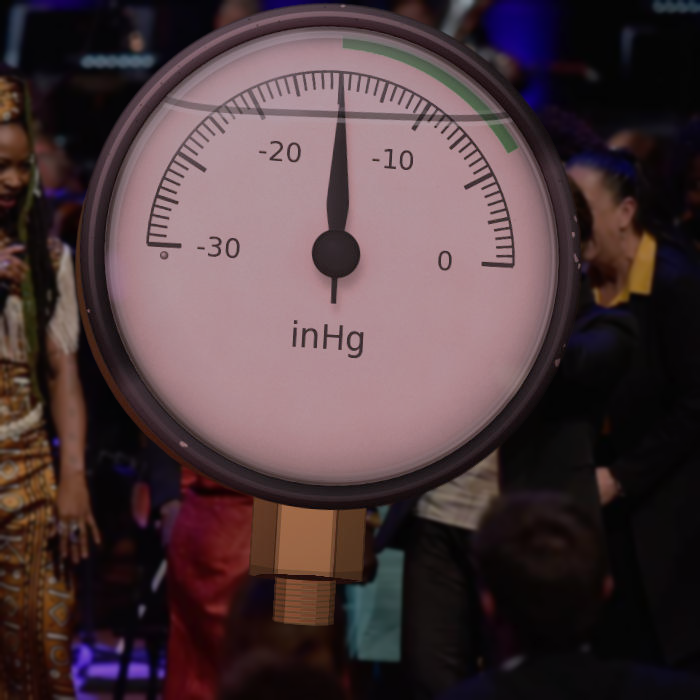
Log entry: inHg -15
